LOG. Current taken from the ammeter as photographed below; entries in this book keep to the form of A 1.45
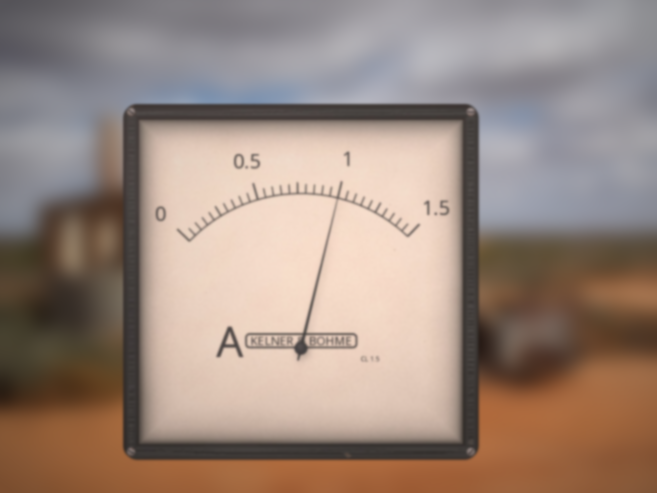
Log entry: A 1
